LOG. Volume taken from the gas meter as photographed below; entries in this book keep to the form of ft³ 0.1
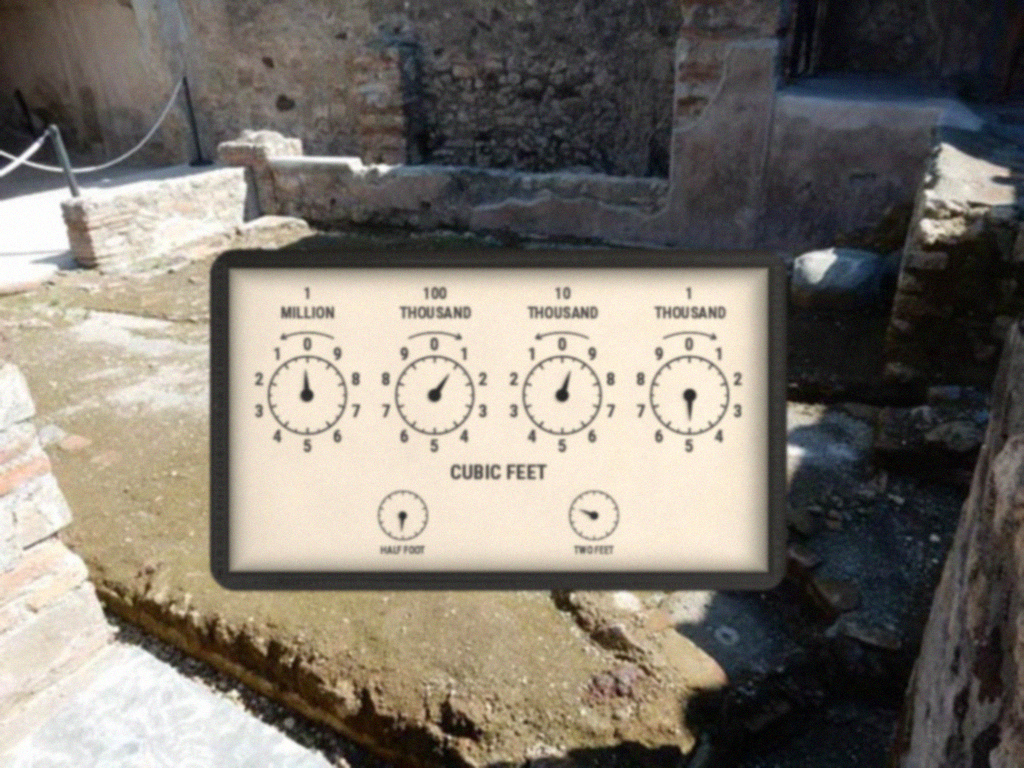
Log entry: ft³ 9500
